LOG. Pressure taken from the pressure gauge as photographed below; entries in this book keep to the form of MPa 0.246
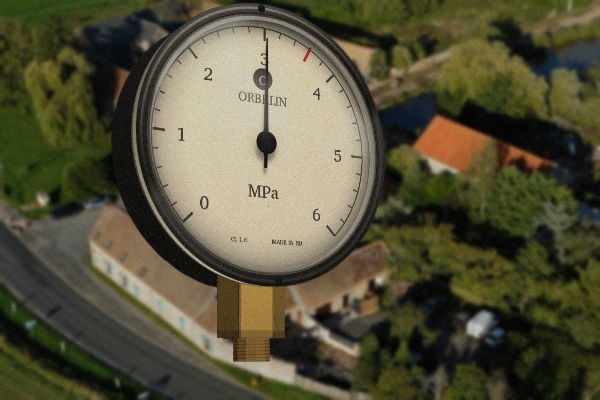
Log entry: MPa 3
